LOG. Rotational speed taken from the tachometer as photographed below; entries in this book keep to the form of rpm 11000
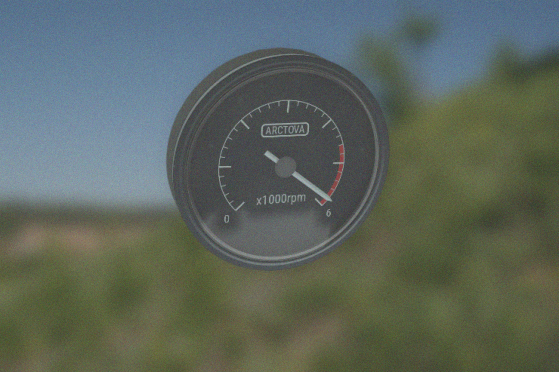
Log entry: rpm 5800
